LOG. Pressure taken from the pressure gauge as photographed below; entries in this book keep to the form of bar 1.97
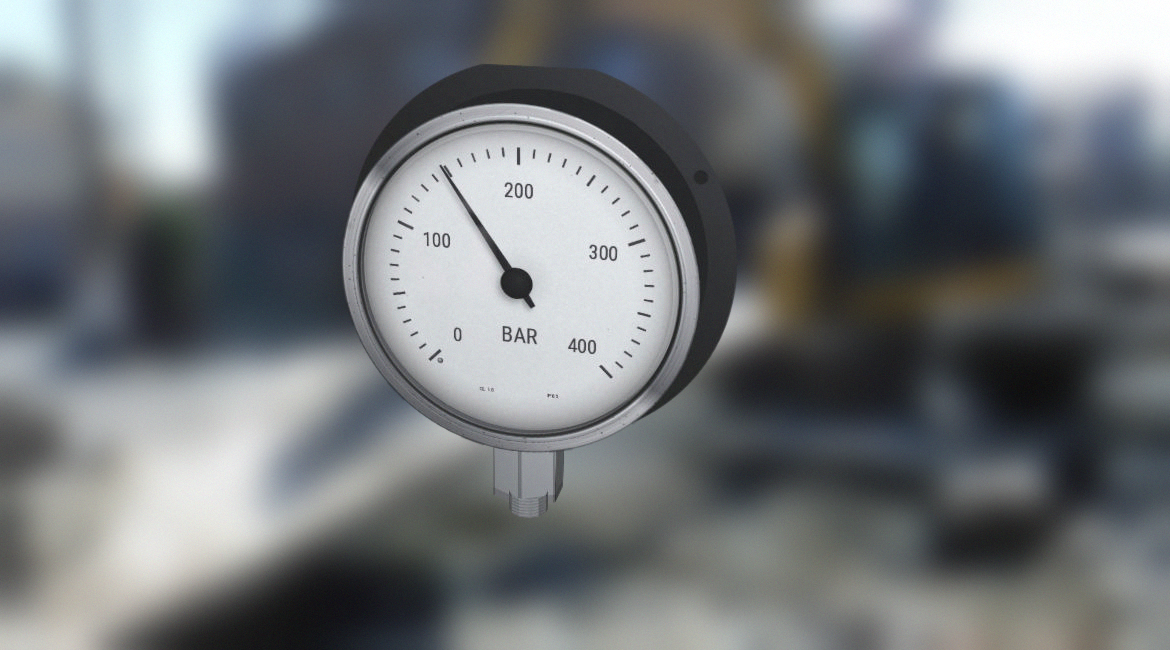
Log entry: bar 150
